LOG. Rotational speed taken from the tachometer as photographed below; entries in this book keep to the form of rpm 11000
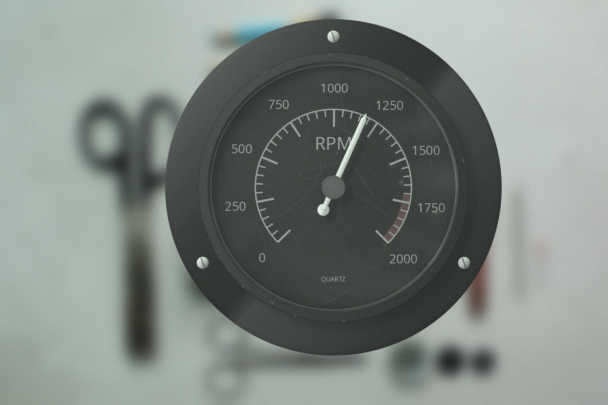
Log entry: rpm 1175
